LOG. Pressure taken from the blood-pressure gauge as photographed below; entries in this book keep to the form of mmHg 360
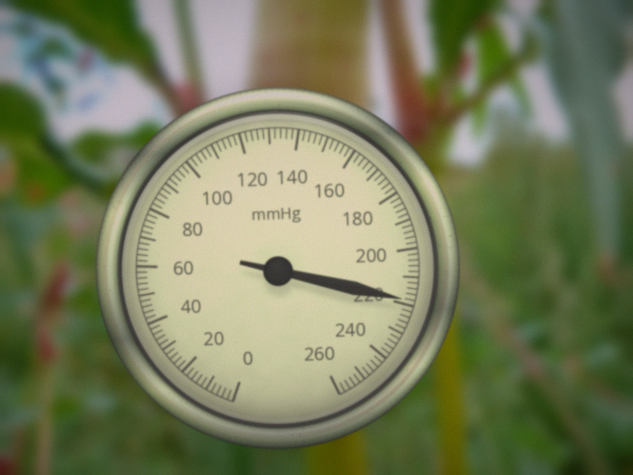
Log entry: mmHg 218
